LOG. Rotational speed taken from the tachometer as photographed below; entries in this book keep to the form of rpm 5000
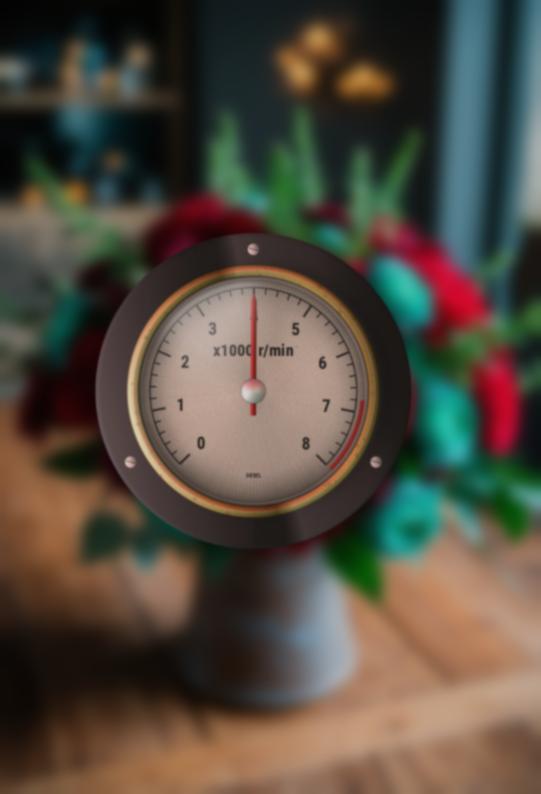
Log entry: rpm 4000
